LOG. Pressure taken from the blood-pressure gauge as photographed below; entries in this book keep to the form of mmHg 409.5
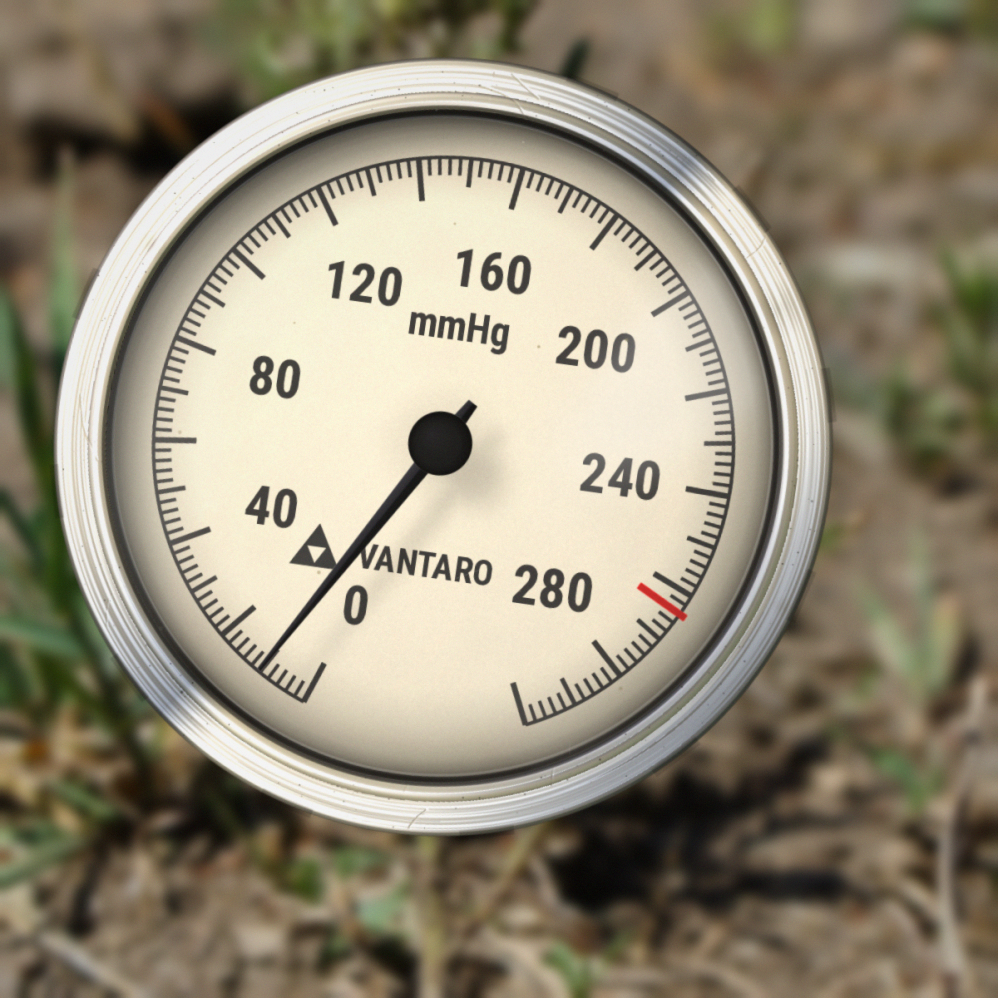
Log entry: mmHg 10
